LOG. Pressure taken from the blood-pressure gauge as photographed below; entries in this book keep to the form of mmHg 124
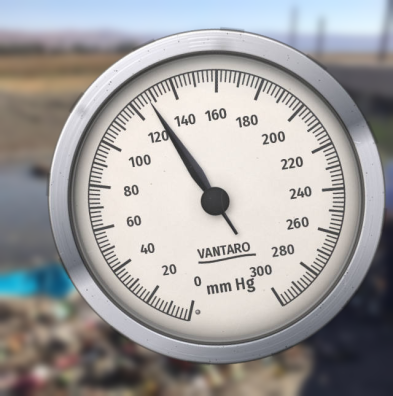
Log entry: mmHg 128
